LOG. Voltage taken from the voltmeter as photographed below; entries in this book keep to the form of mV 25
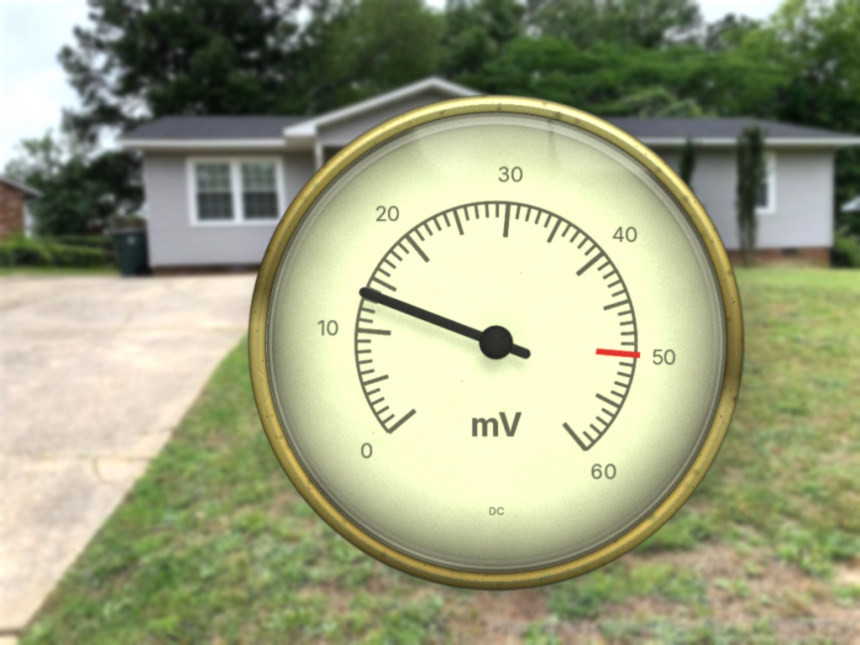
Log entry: mV 13.5
